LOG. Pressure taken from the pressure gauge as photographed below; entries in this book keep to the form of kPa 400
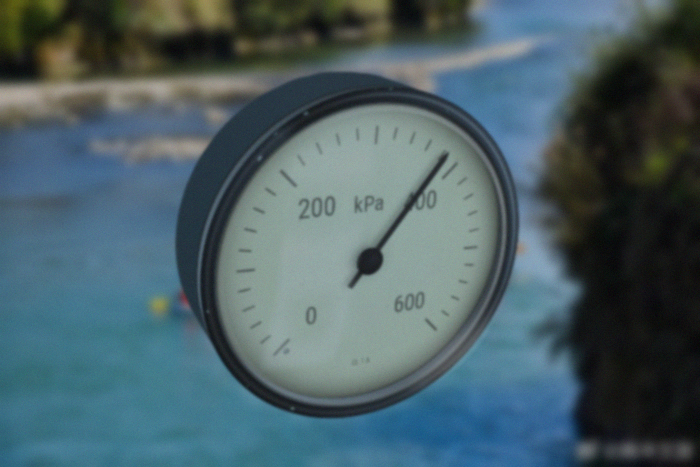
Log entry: kPa 380
